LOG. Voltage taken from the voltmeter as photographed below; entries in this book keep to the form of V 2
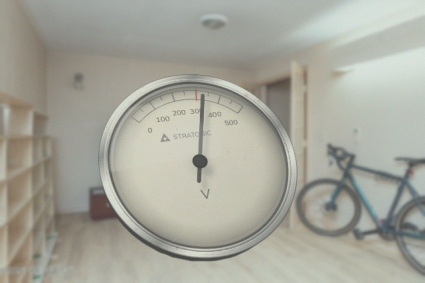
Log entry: V 325
